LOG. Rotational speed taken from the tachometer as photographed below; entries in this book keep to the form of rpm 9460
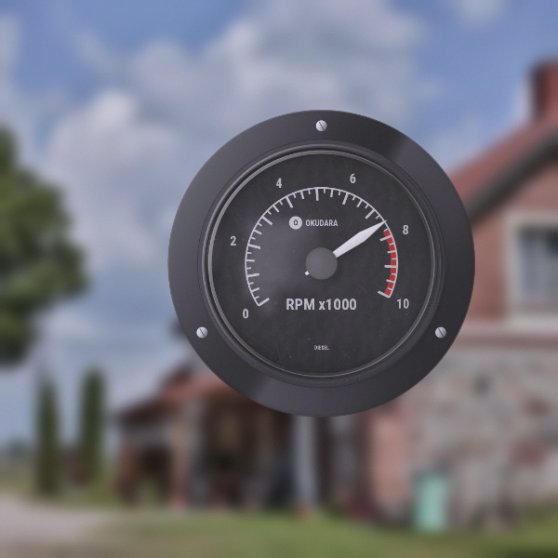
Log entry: rpm 7500
